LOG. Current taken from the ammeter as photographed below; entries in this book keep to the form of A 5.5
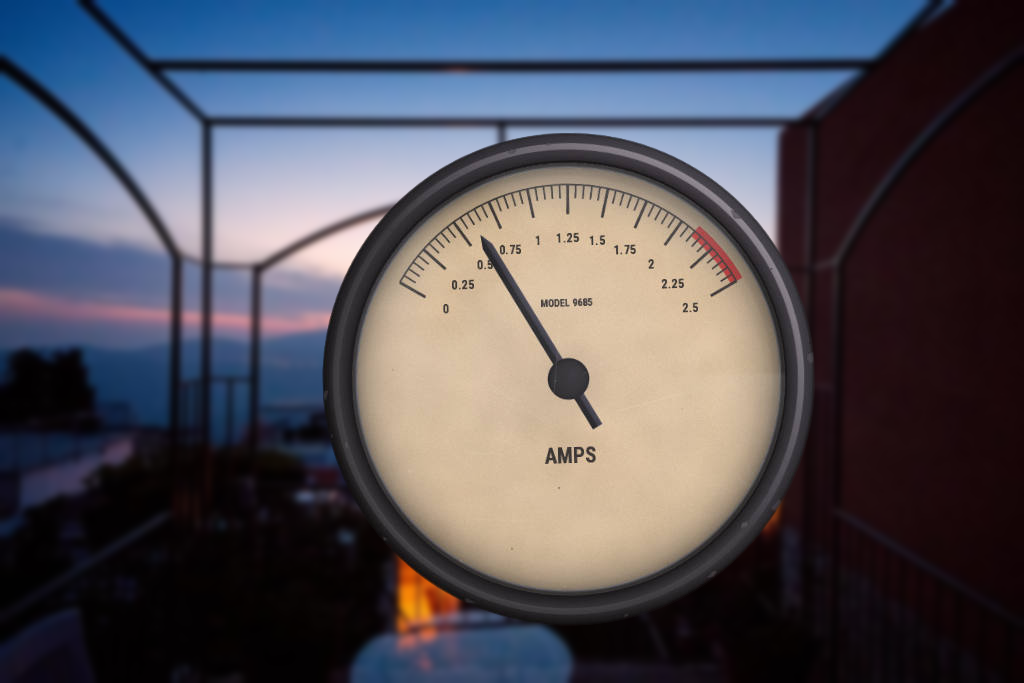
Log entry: A 0.6
